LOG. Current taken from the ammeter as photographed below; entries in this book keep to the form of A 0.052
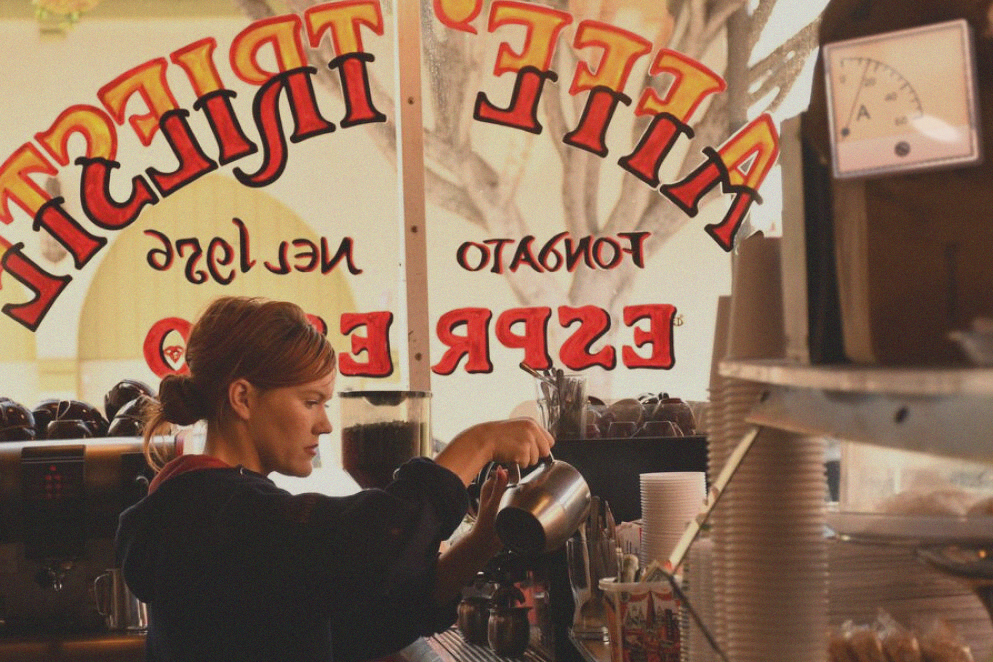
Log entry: A 15
